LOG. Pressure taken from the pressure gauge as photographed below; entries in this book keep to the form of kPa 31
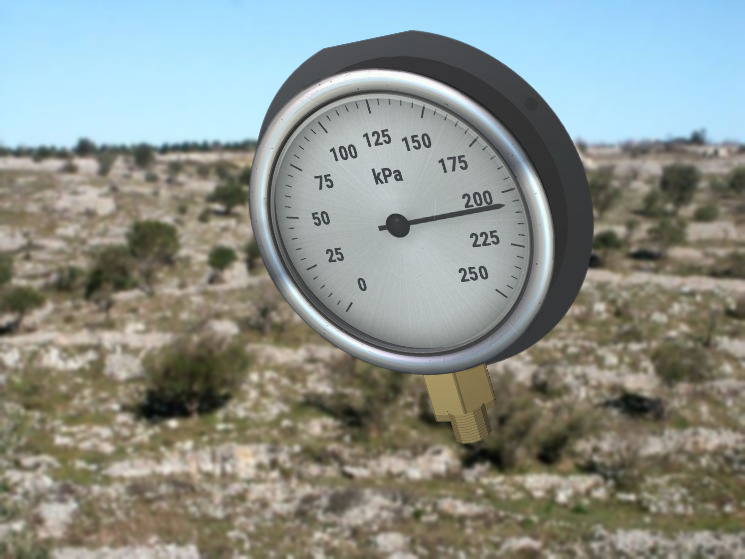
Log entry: kPa 205
